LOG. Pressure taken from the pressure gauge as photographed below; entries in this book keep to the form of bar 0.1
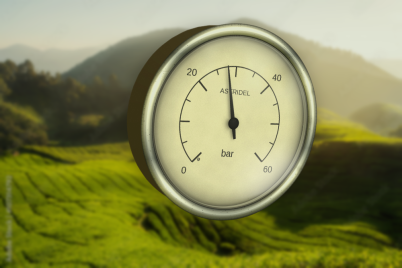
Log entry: bar 27.5
